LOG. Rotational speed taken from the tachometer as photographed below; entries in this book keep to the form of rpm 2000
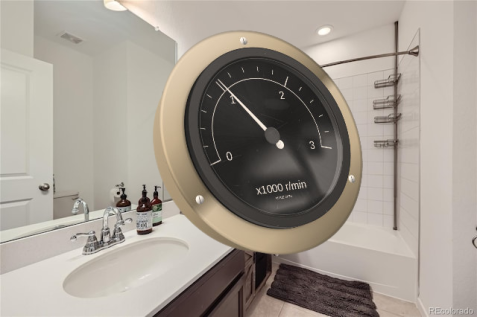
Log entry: rpm 1000
